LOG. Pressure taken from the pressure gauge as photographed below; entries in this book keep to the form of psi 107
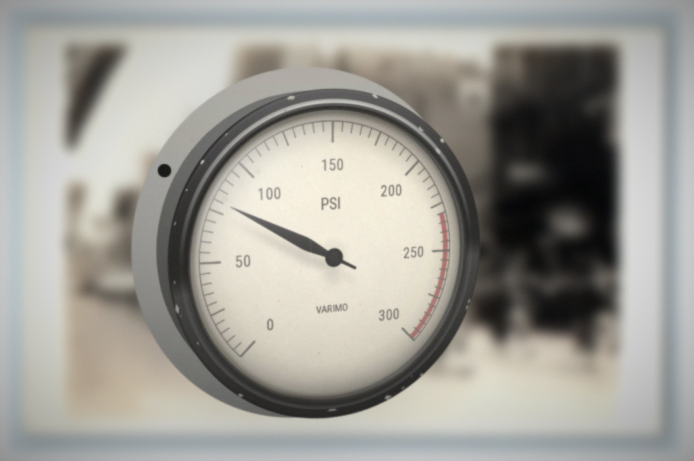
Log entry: psi 80
